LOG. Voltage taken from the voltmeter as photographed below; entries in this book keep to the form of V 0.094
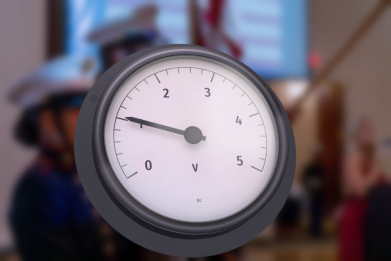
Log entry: V 1
